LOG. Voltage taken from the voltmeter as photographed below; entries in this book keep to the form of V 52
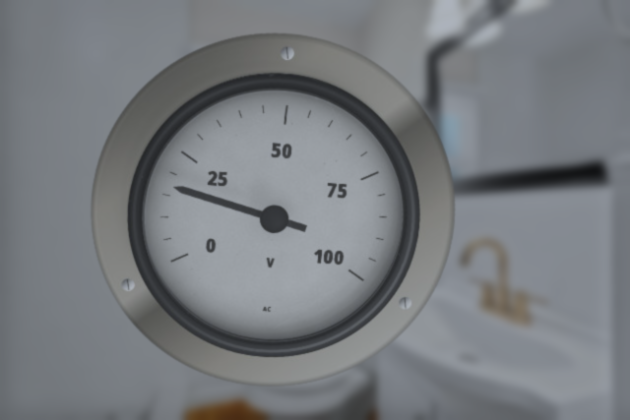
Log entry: V 17.5
